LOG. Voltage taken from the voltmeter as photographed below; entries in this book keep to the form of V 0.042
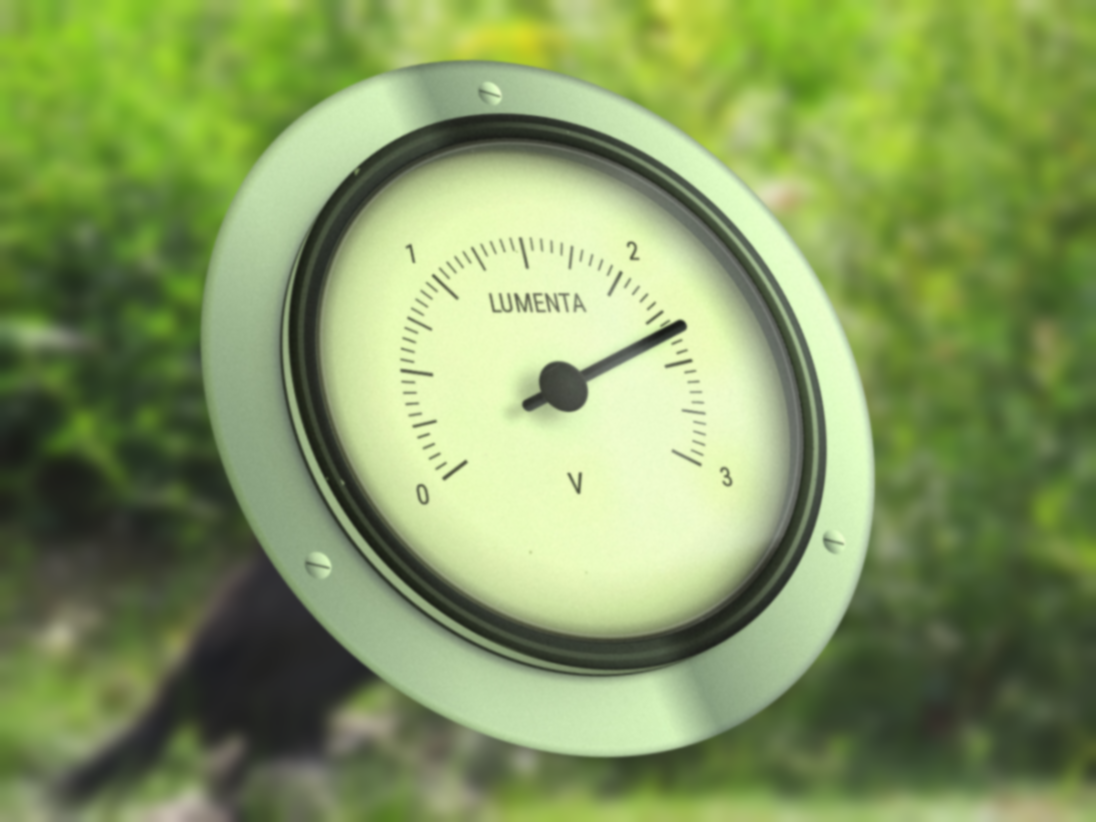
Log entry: V 2.35
